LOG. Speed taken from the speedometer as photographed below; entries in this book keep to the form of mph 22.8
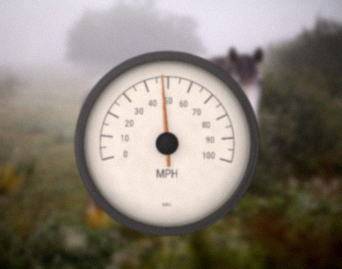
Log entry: mph 47.5
